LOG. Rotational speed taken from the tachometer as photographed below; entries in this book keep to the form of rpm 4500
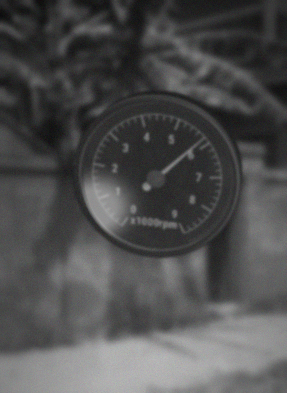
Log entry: rpm 5800
